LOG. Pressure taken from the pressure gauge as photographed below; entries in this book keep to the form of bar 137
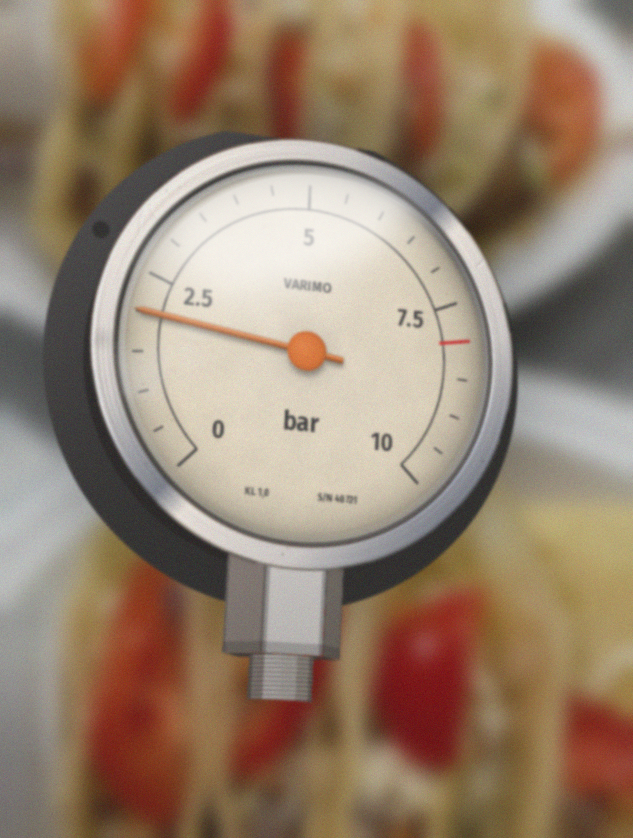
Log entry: bar 2
